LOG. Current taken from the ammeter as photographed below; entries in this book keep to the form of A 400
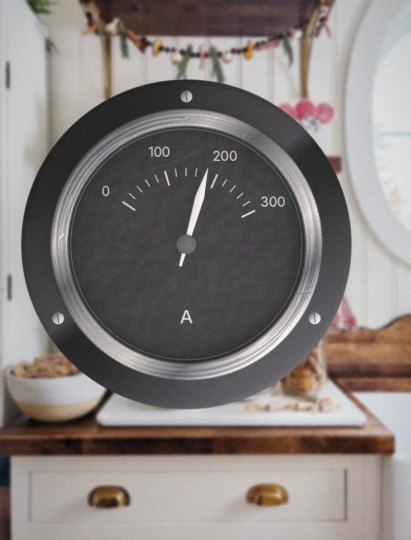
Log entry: A 180
